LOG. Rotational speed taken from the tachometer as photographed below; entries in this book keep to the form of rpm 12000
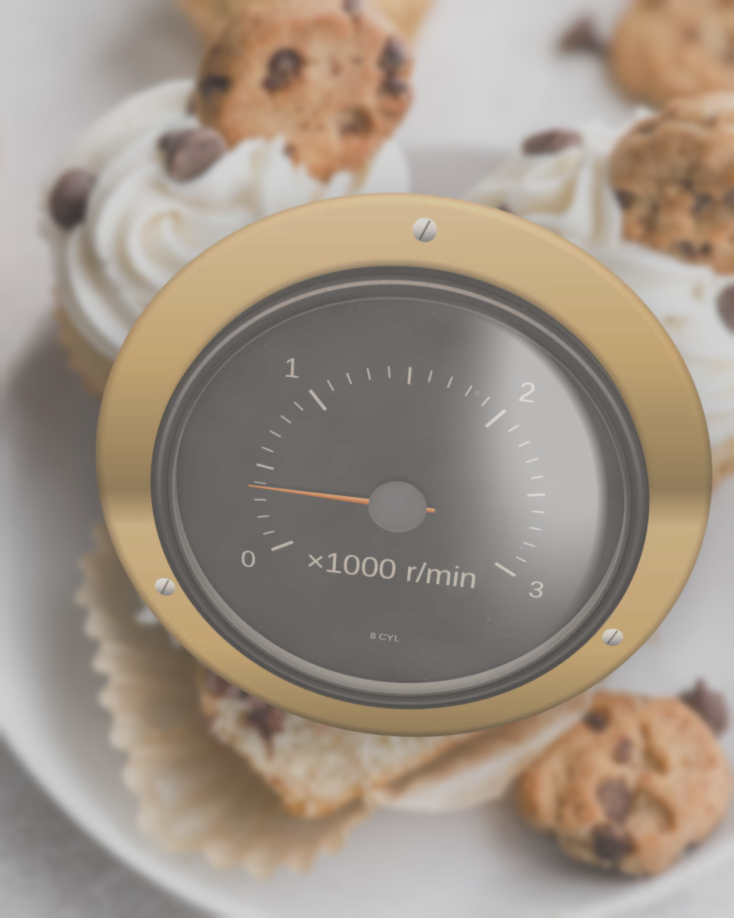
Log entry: rpm 400
